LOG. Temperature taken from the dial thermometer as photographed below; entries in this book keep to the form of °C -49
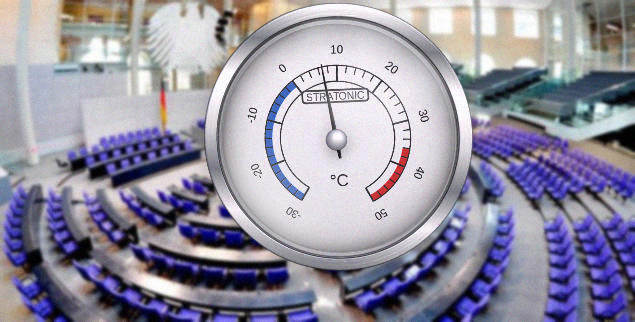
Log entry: °C 7
